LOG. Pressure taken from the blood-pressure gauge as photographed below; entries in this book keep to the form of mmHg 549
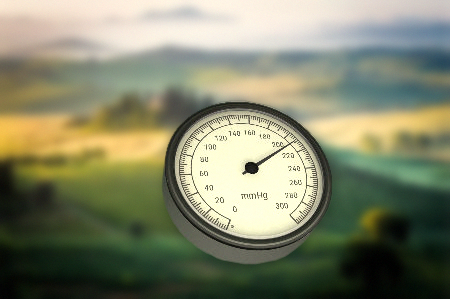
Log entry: mmHg 210
